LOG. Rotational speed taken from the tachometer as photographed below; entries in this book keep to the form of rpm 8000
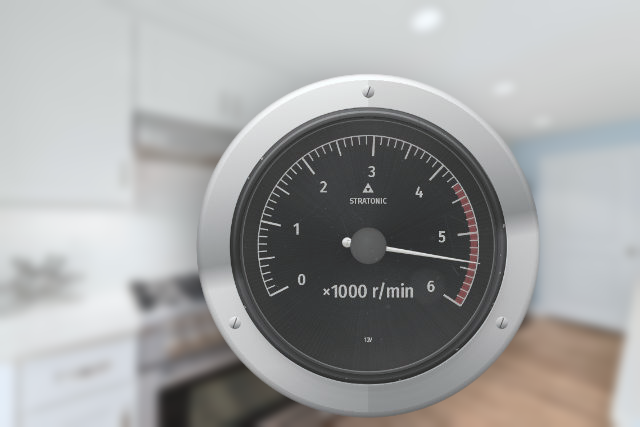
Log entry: rpm 5400
